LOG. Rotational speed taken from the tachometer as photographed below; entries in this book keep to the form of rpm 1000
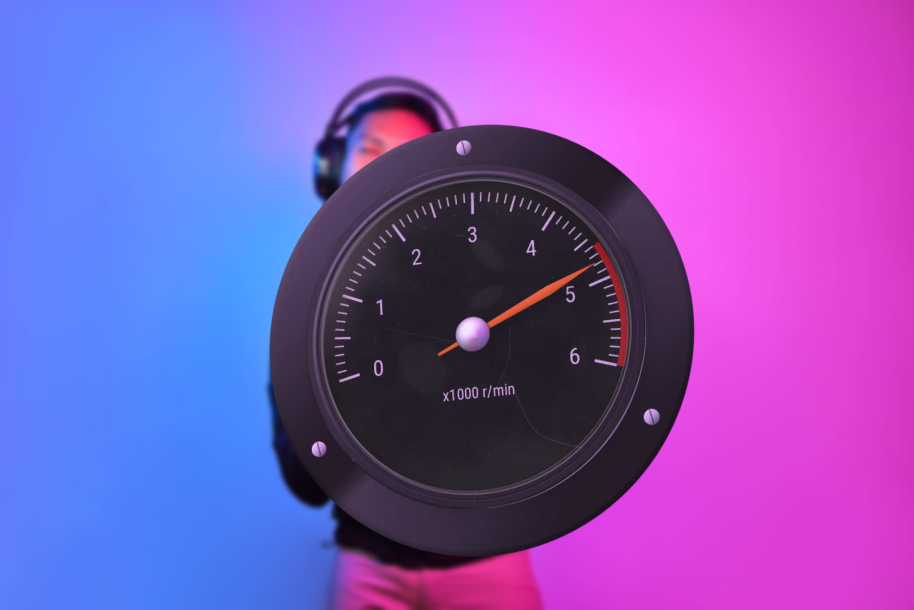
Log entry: rpm 4800
